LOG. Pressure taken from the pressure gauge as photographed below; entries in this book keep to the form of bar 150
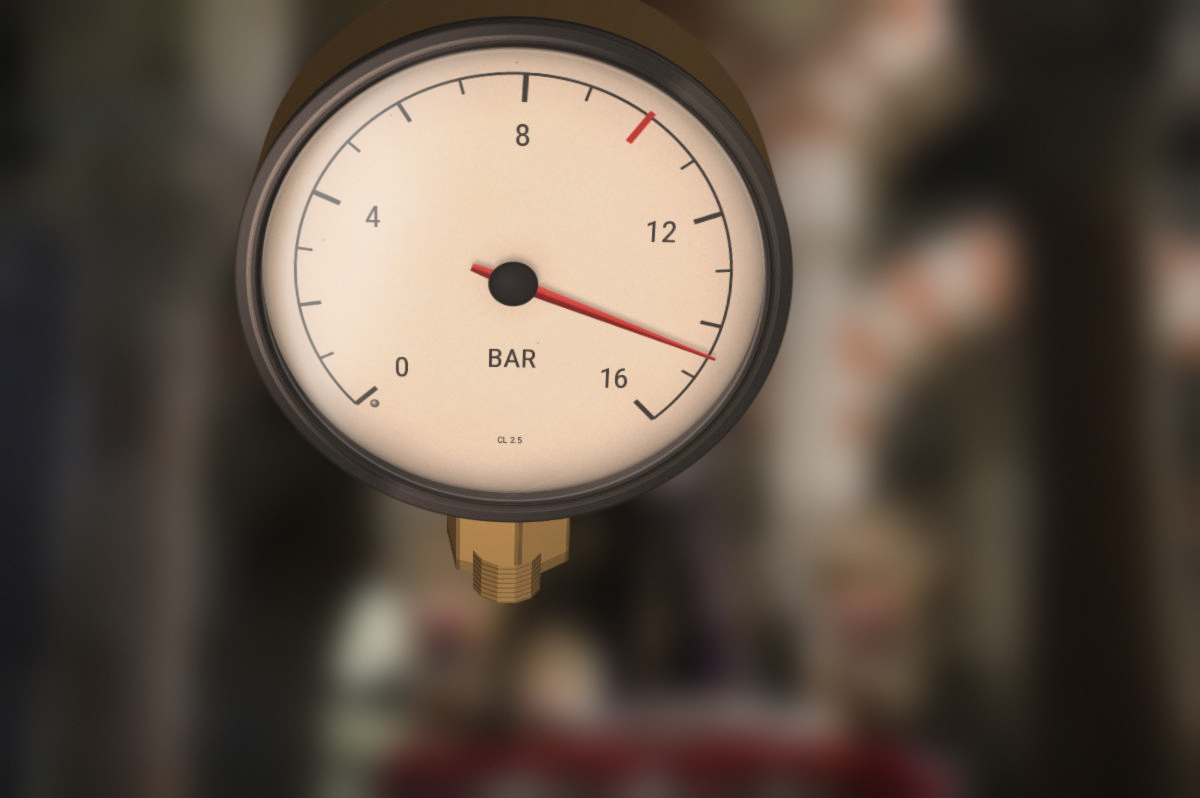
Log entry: bar 14.5
